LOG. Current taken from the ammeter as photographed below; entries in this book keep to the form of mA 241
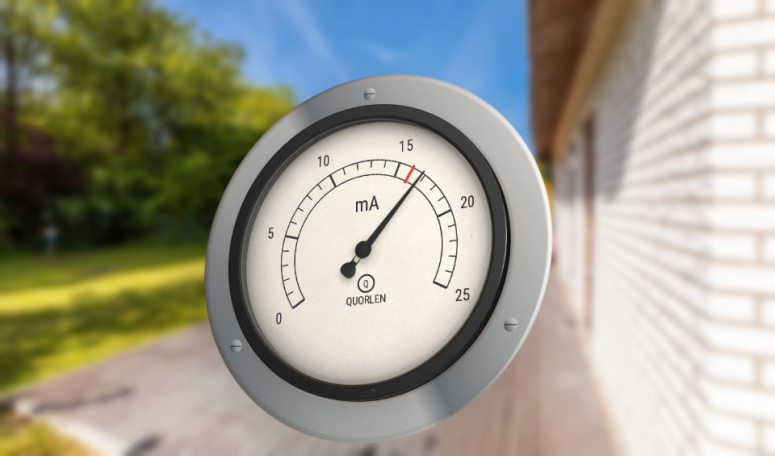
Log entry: mA 17
